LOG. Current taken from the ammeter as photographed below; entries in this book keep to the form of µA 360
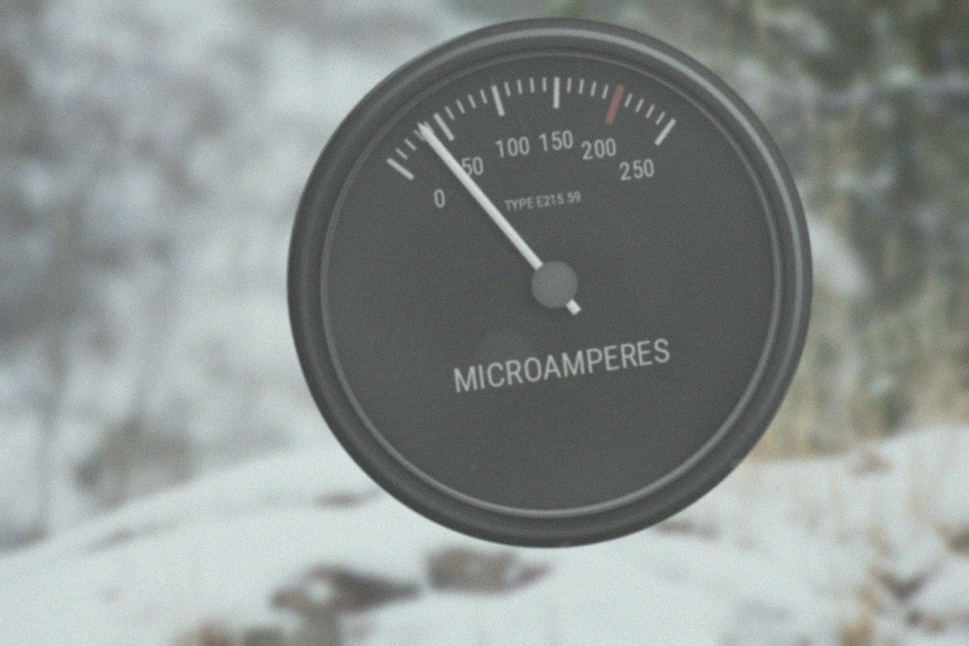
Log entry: µA 35
